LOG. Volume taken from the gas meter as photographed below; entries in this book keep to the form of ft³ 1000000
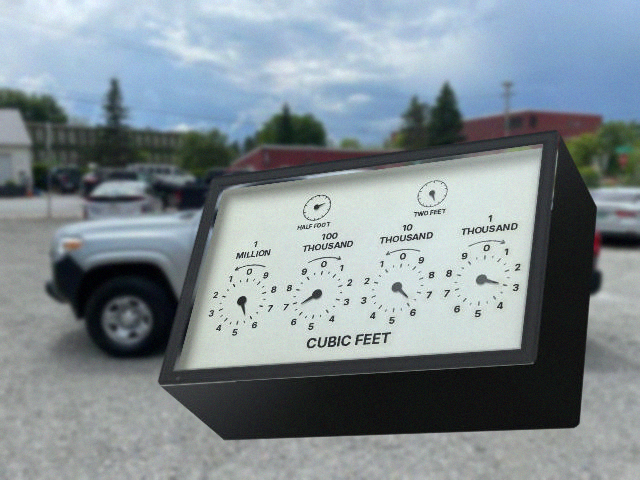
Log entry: ft³ 566300
